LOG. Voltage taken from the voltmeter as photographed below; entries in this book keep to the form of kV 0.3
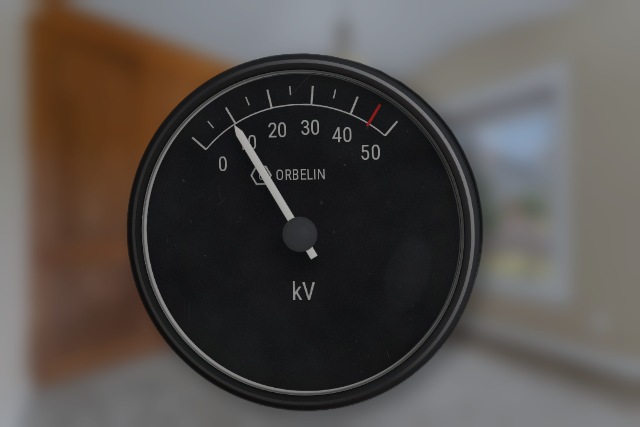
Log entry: kV 10
